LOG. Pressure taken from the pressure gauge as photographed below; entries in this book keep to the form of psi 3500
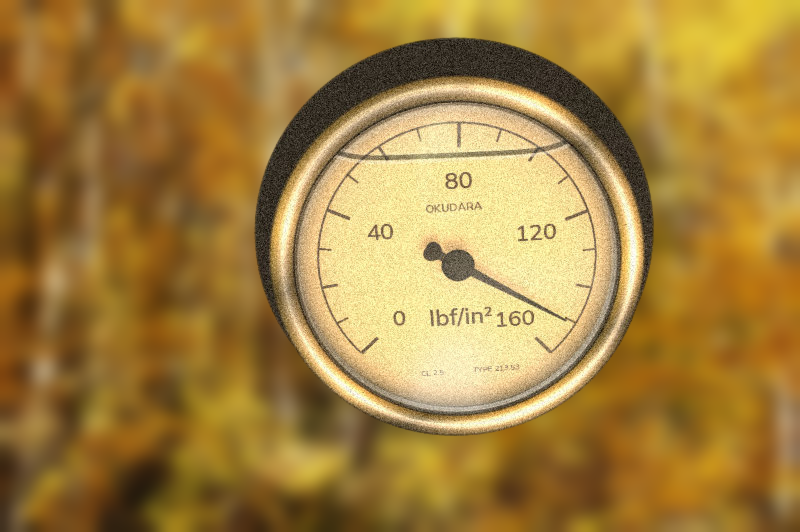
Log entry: psi 150
